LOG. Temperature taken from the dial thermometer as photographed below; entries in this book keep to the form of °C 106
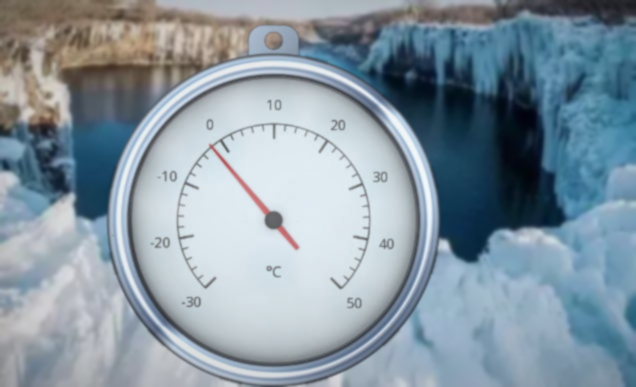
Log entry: °C -2
